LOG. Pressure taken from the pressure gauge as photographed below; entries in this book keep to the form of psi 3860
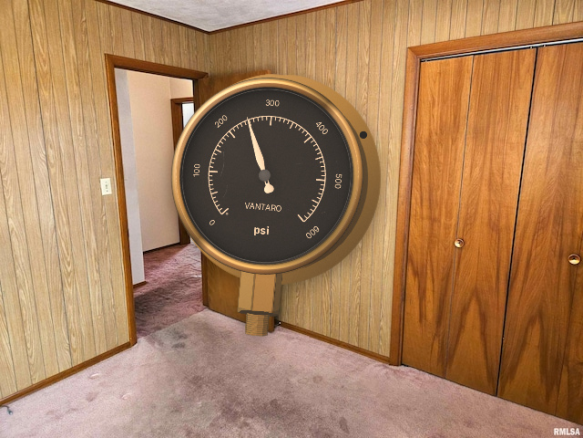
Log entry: psi 250
